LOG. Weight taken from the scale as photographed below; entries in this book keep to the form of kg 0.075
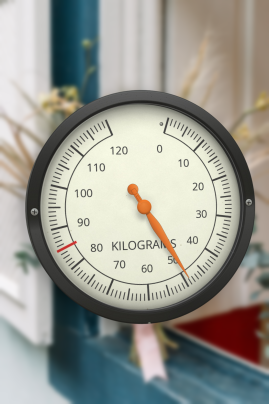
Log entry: kg 49
